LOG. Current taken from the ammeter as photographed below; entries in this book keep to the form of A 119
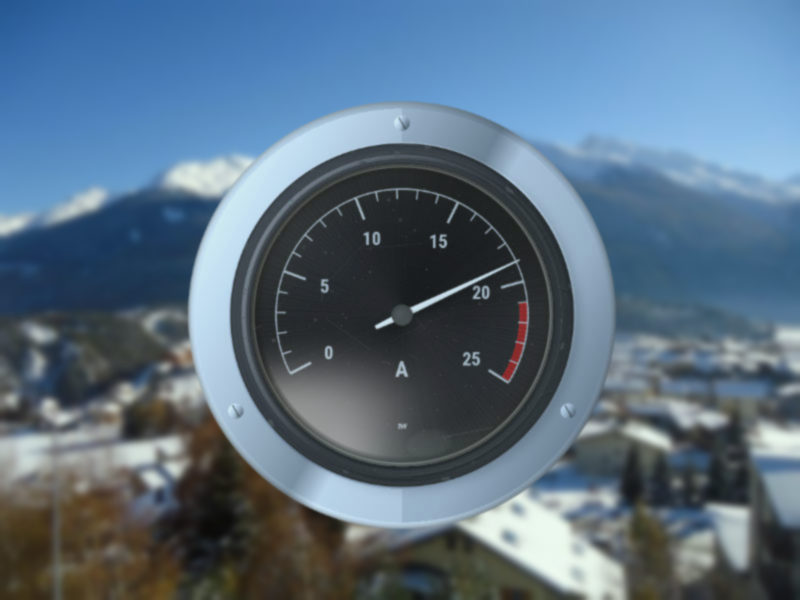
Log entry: A 19
